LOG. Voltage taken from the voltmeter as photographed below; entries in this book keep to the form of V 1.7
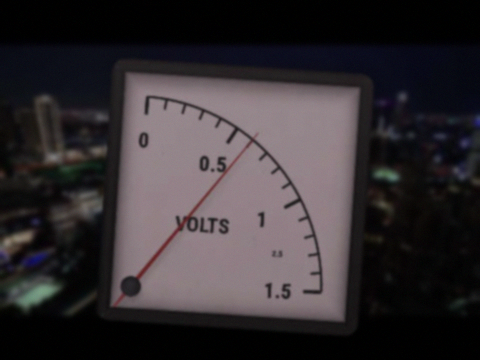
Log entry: V 0.6
